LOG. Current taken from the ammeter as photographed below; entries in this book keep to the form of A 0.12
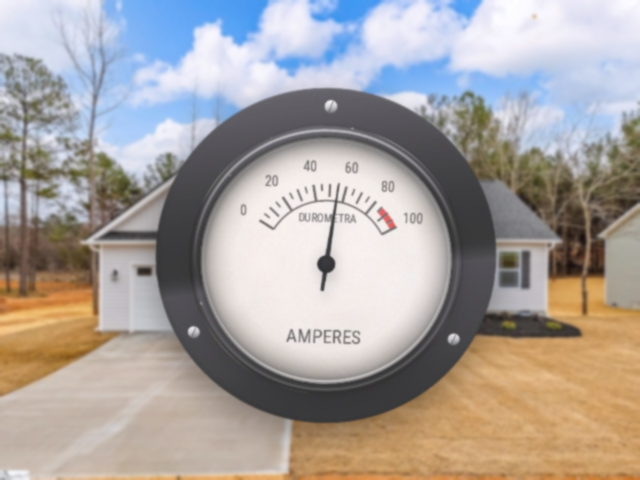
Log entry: A 55
